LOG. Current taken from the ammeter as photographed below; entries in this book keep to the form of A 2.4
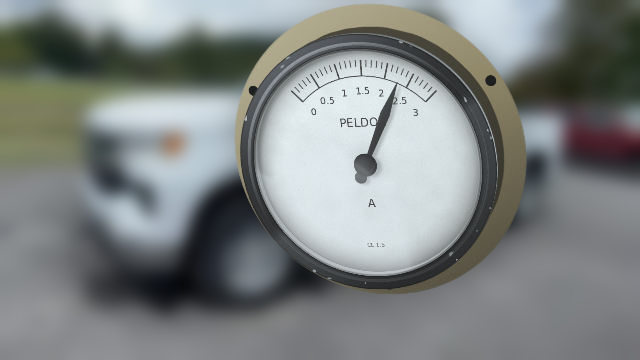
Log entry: A 2.3
